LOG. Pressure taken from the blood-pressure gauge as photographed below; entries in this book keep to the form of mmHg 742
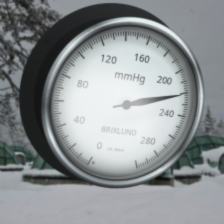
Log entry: mmHg 220
